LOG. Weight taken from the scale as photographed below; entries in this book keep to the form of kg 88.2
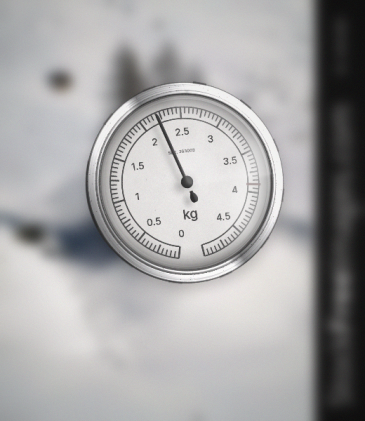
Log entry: kg 2.2
